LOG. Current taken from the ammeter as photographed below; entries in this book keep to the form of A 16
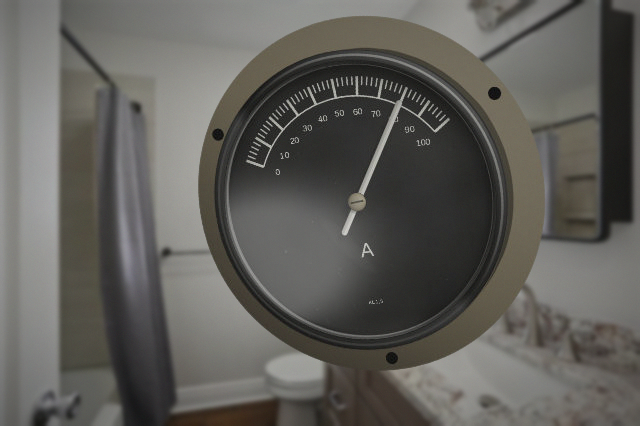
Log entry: A 80
